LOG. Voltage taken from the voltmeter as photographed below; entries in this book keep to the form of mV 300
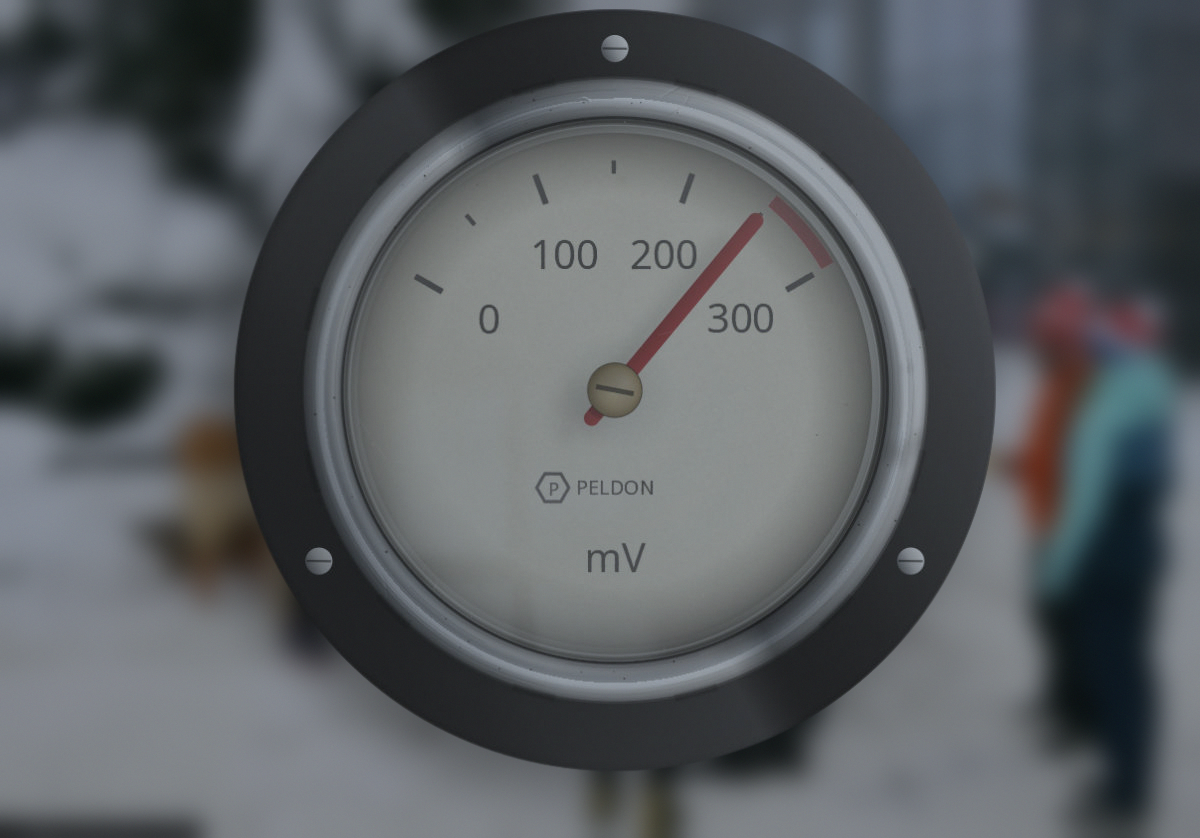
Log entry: mV 250
